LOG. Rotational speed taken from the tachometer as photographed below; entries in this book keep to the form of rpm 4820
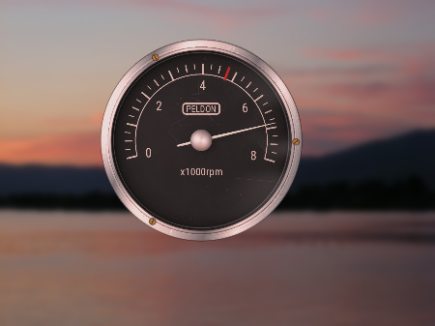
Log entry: rpm 6875
